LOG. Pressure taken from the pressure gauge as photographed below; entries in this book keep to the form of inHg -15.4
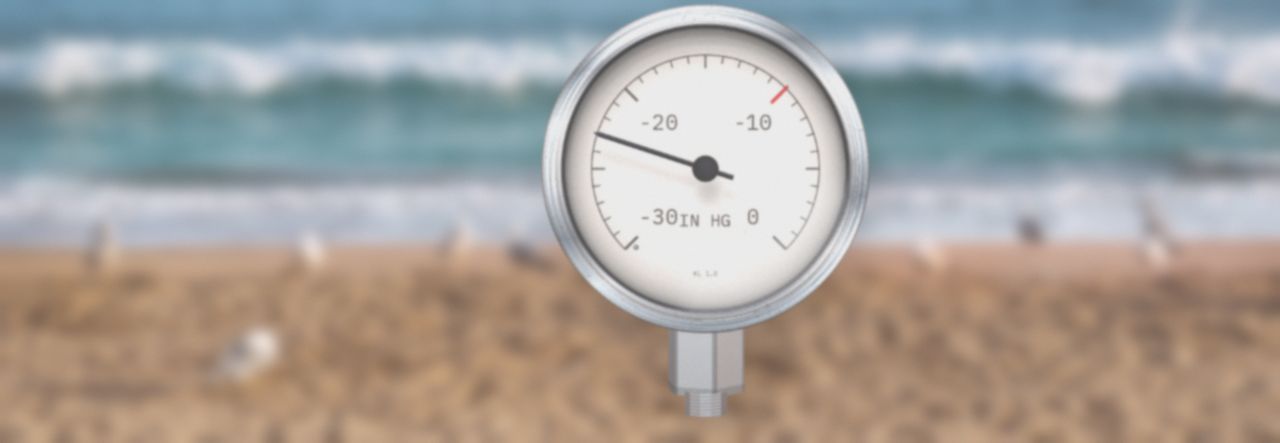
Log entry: inHg -23
